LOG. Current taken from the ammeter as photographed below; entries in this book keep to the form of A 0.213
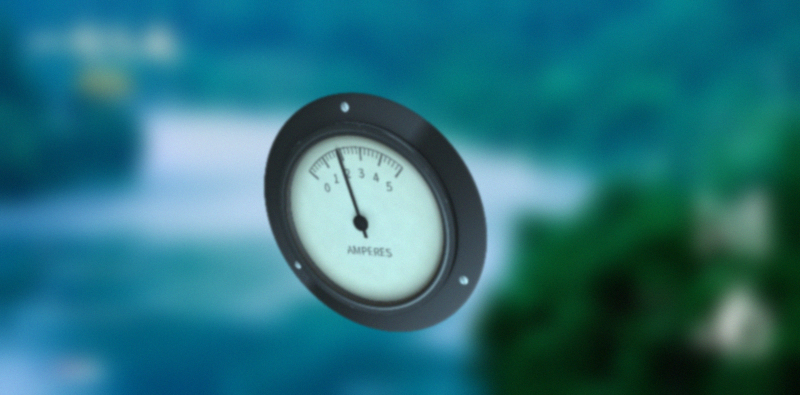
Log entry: A 2
